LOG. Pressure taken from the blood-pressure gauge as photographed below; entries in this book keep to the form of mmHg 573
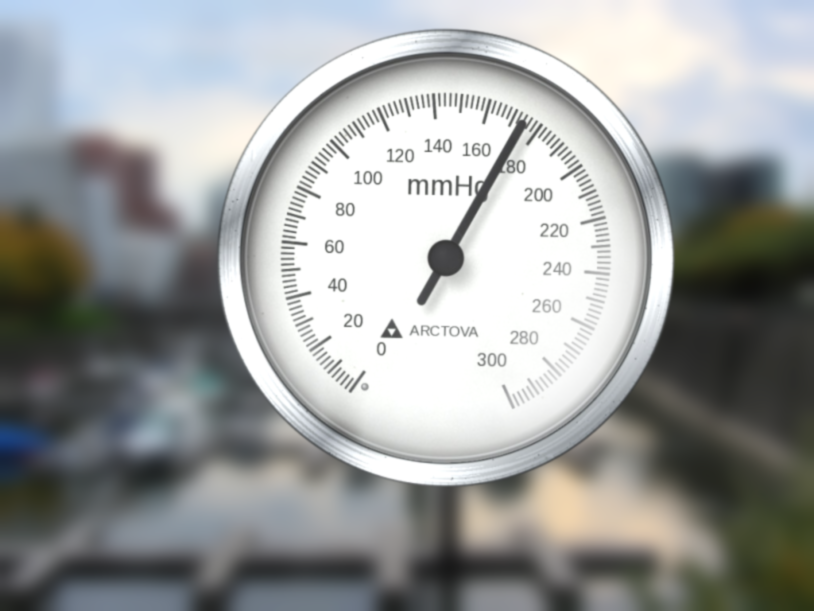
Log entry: mmHg 174
